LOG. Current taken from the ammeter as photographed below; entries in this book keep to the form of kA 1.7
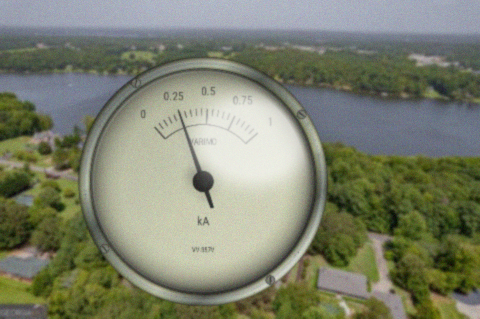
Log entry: kA 0.25
